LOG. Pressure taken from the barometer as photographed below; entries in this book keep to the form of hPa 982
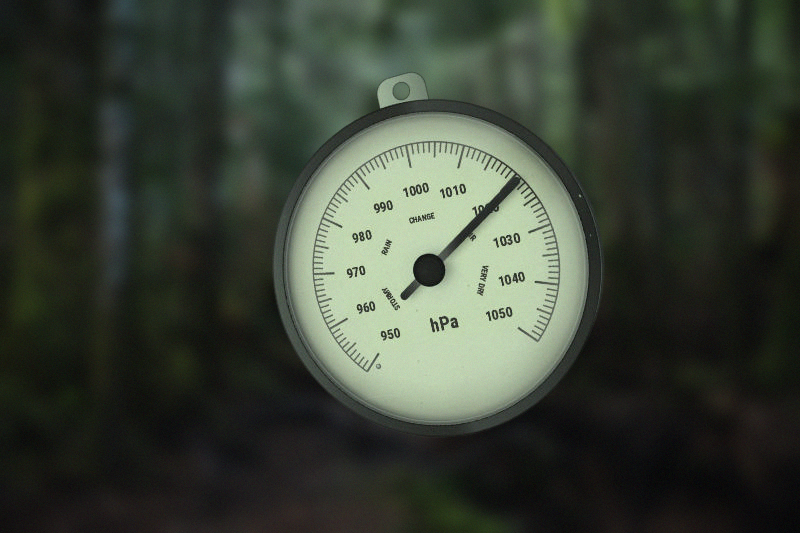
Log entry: hPa 1021
